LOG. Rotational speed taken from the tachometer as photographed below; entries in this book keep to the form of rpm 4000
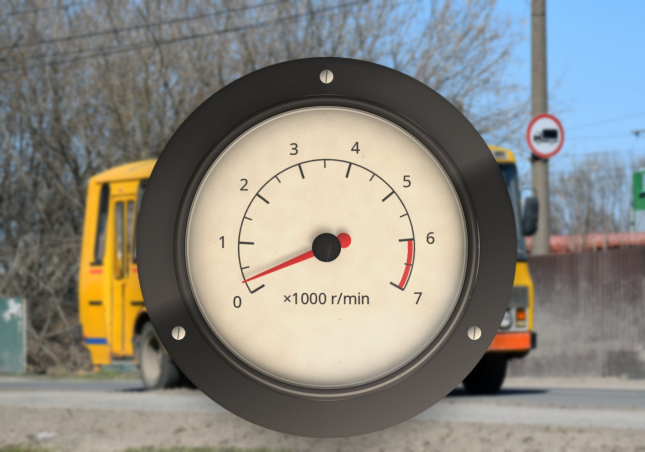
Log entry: rpm 250
